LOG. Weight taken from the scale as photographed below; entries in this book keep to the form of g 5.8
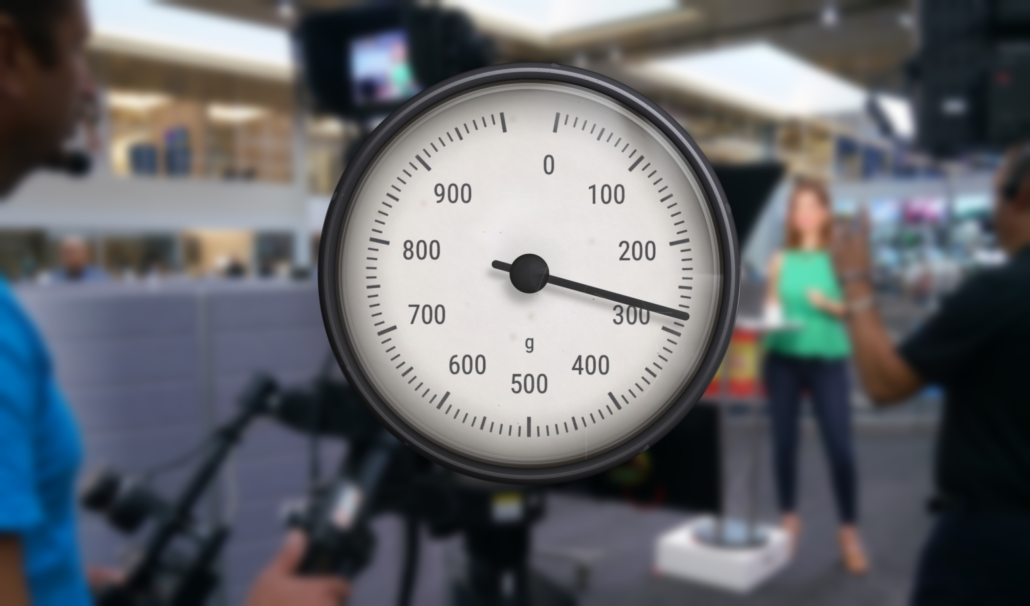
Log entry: g 280
